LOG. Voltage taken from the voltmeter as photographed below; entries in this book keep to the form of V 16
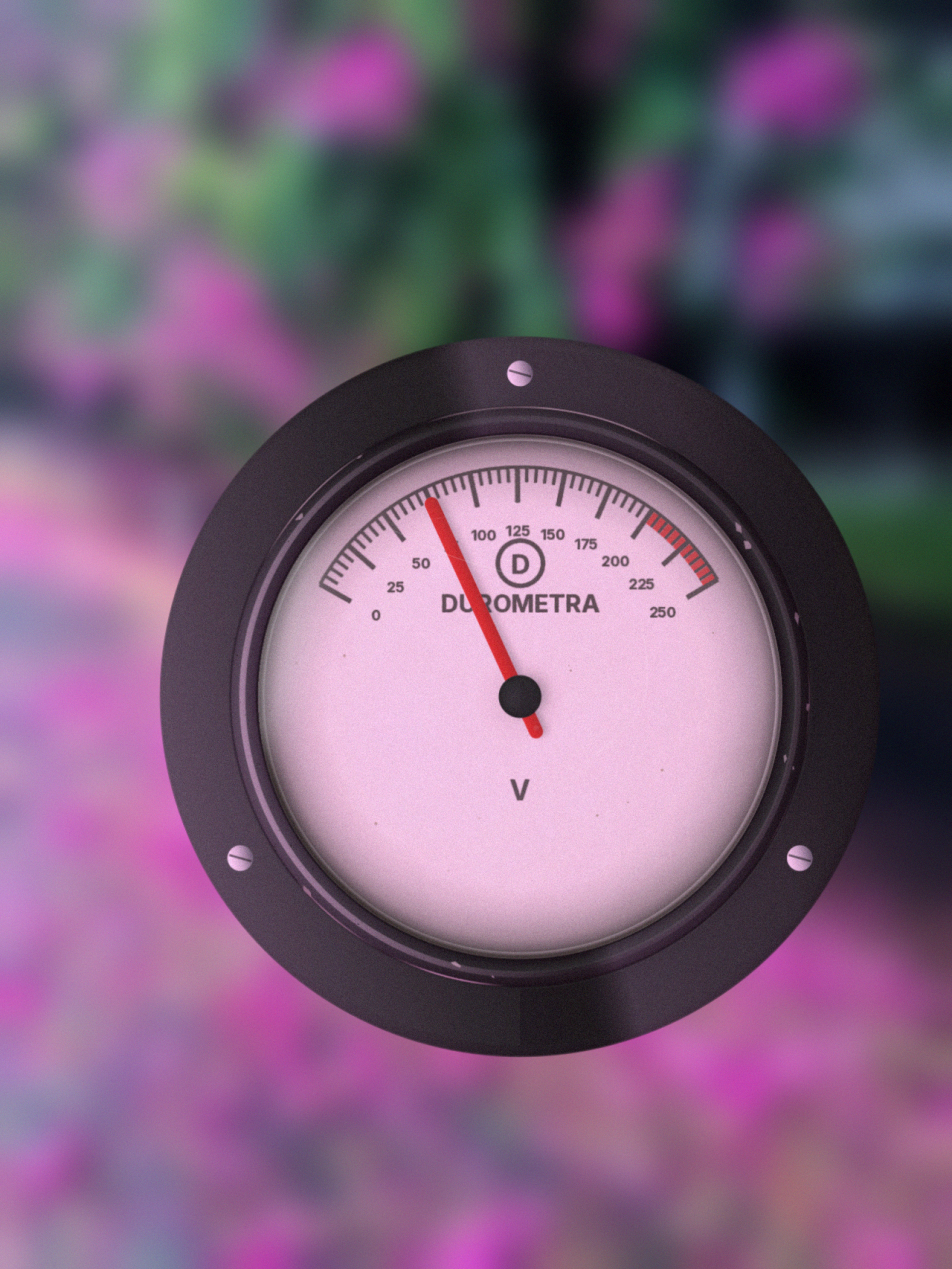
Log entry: V 75
